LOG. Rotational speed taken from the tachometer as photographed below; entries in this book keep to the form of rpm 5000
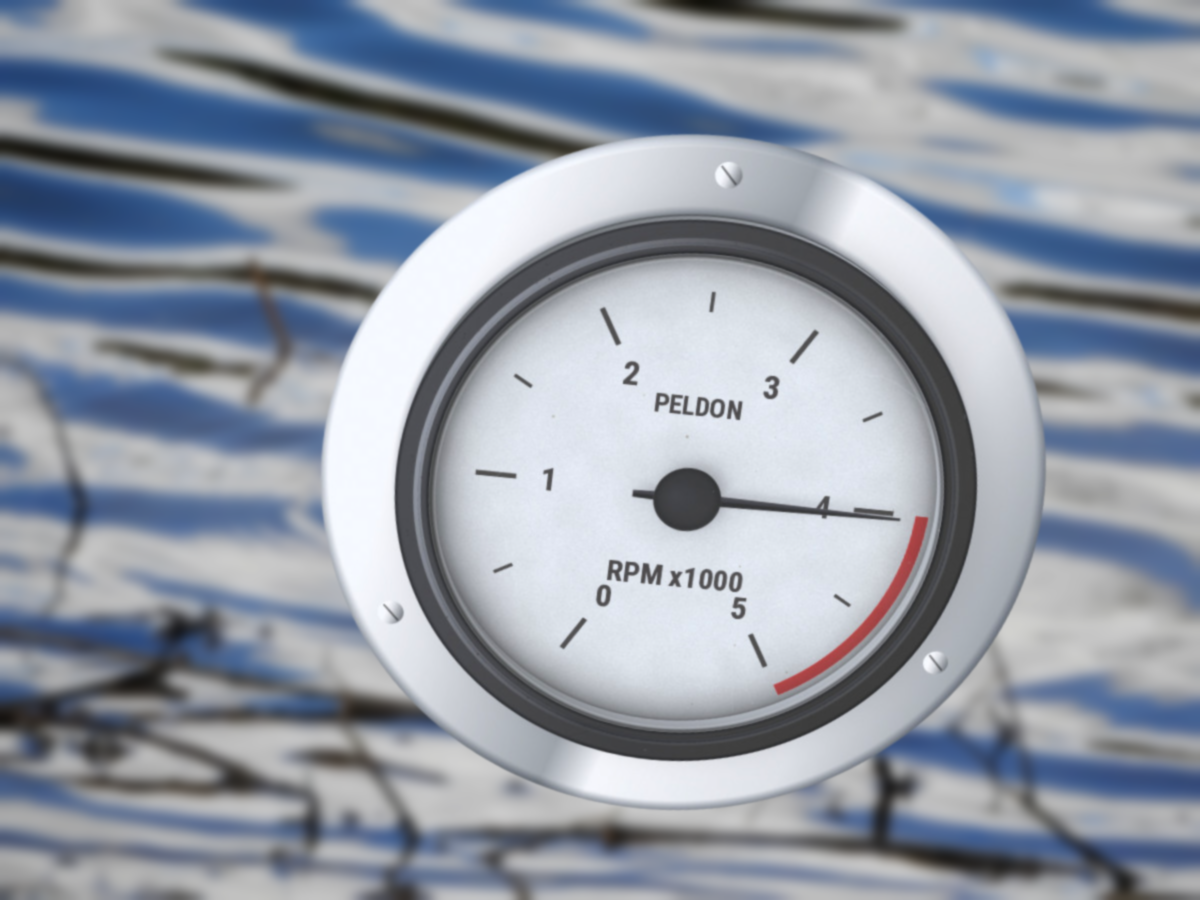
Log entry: rpm 4000
